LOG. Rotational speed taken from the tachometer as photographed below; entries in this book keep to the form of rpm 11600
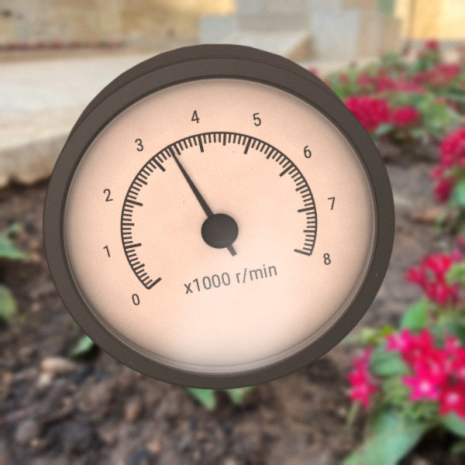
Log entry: rpm 3400
